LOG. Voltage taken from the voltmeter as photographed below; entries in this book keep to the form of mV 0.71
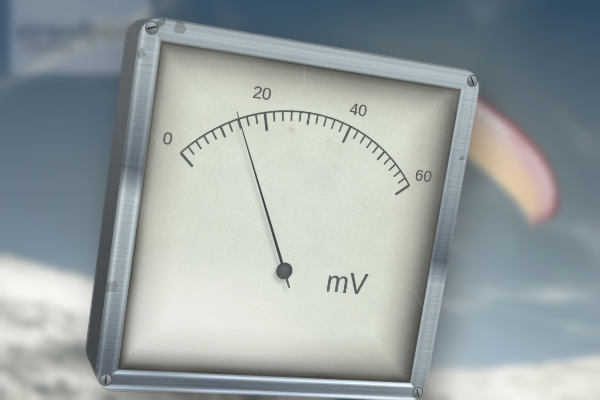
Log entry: mV 14
